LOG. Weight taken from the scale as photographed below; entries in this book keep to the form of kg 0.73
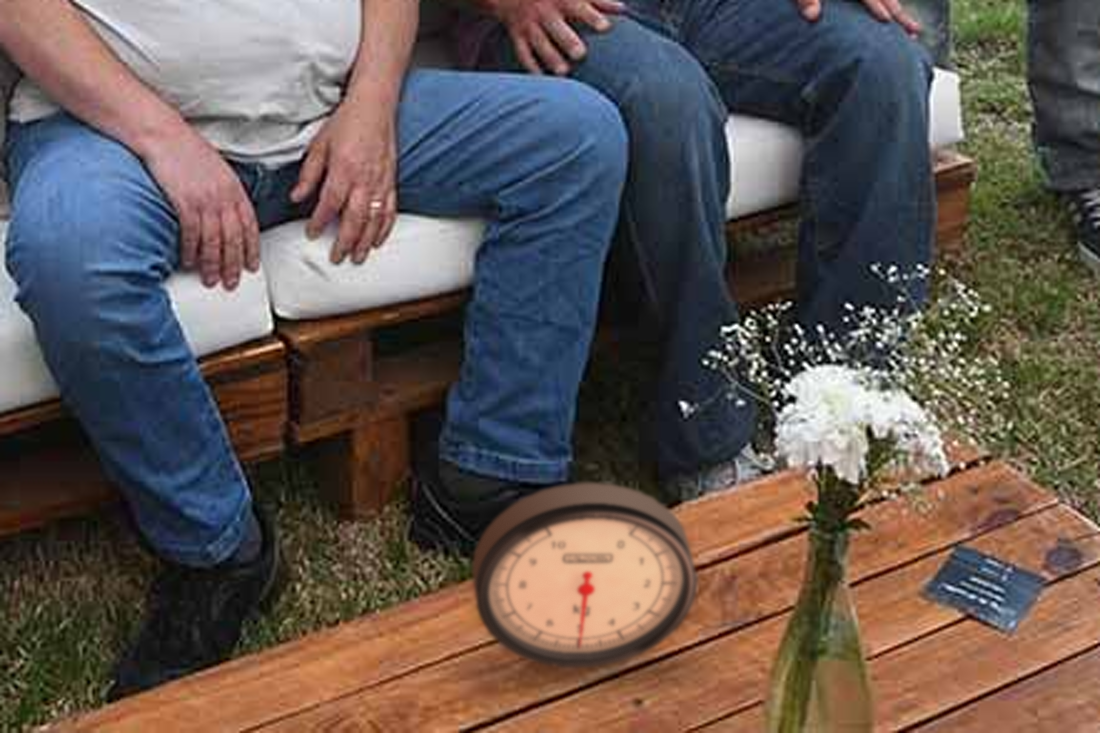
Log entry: kg 5
